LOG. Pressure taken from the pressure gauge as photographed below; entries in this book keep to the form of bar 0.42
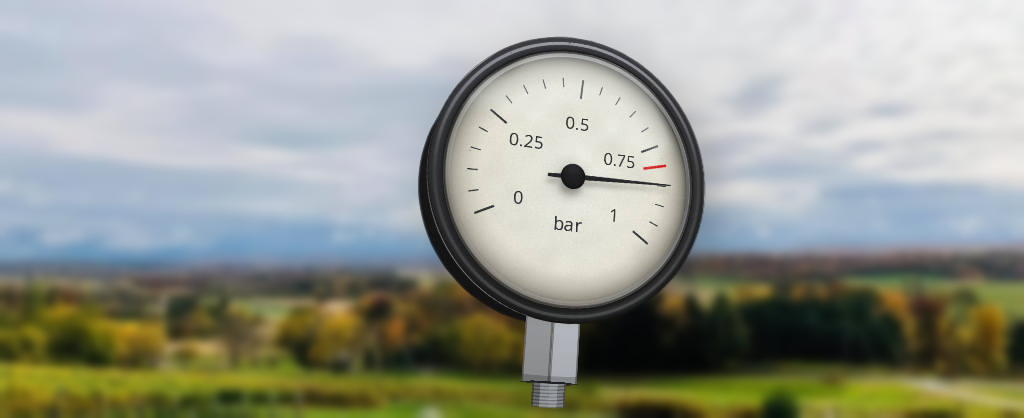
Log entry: bar 0.85
